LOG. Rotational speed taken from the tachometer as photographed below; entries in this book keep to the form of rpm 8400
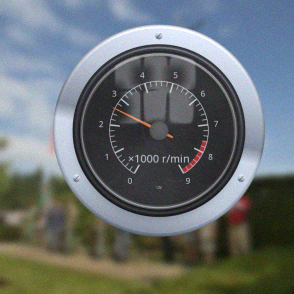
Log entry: rpm 2600
